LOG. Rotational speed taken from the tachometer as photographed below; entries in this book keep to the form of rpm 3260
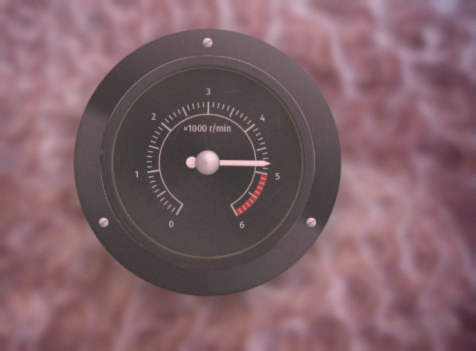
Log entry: rpm 4800
